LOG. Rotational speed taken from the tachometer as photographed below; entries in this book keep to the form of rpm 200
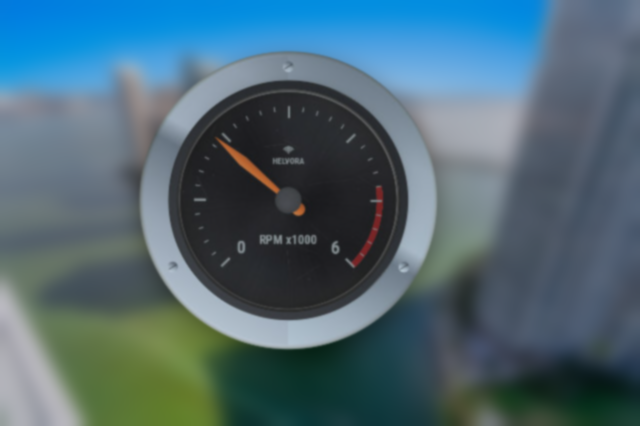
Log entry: rpm 1900
